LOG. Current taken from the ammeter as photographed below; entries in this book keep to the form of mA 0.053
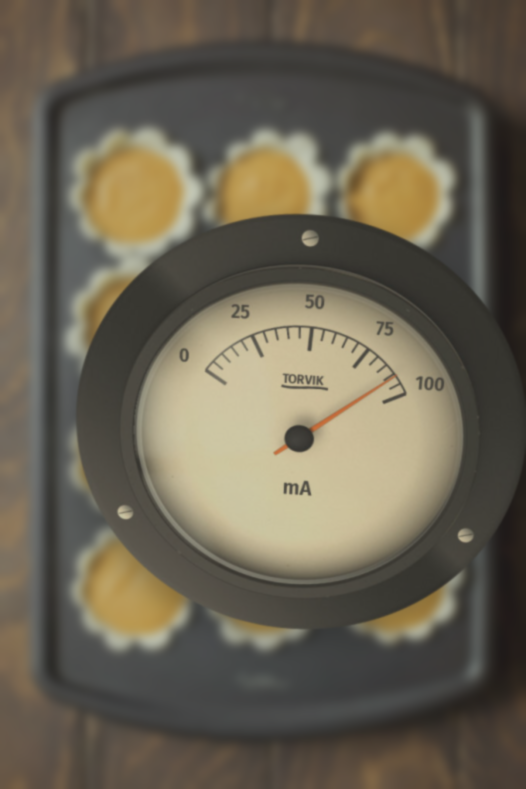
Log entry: mA 90
